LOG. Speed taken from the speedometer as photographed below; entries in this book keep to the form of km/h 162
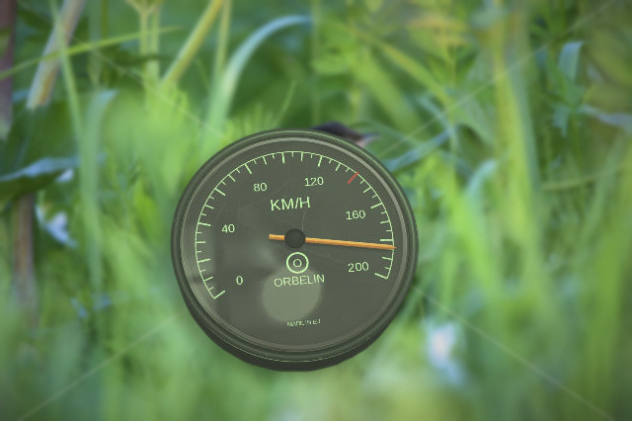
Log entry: km/h 185
